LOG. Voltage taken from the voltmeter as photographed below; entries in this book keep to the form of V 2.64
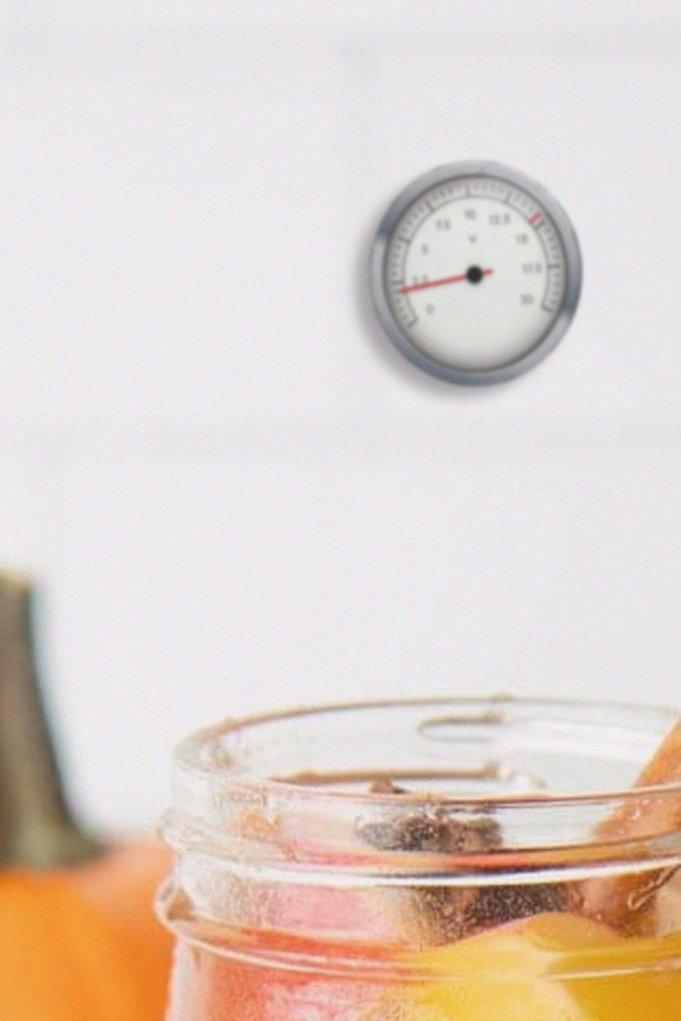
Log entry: V 2
